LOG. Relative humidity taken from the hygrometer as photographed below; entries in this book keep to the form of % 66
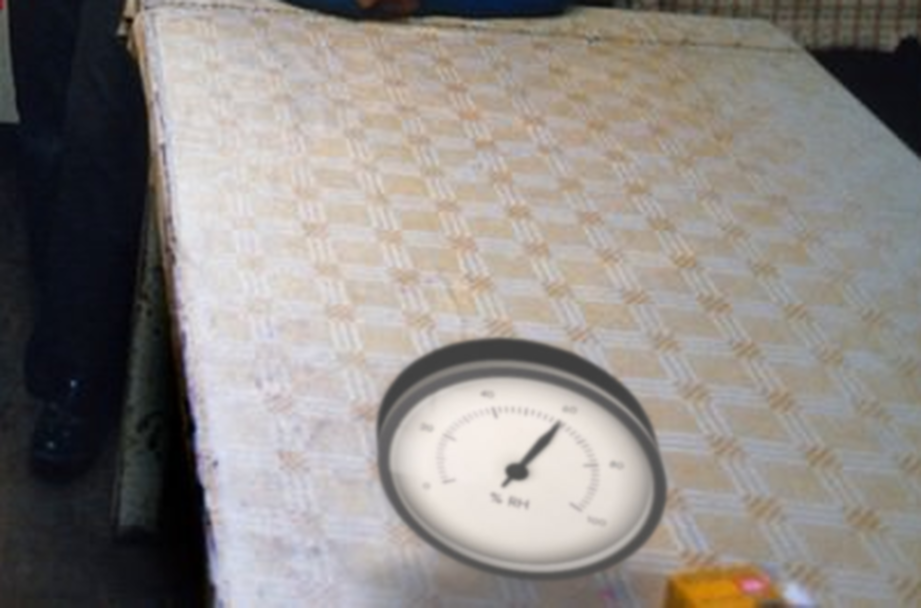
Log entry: % 60
